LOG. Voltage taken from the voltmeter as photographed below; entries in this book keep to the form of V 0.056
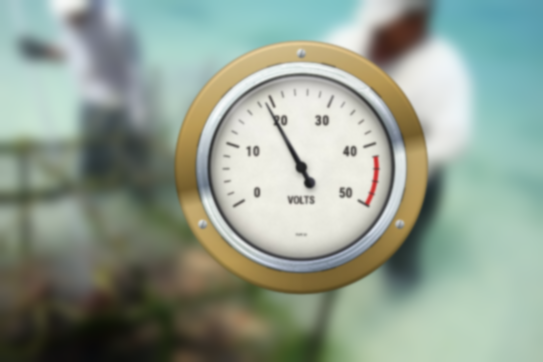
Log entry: V 19
